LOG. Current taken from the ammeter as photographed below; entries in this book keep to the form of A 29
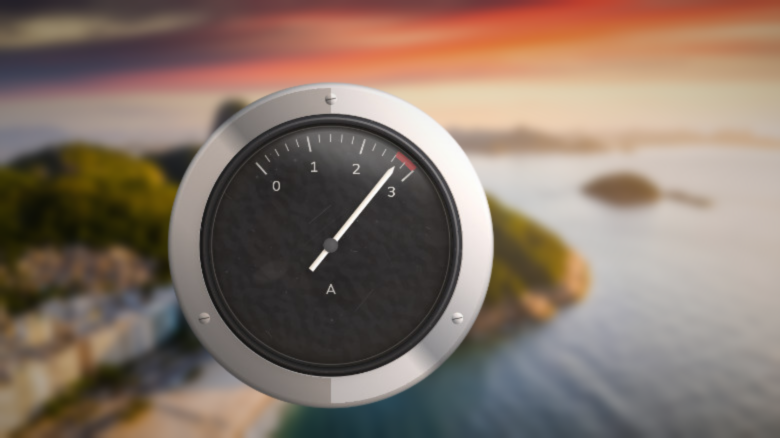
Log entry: A 2.7
